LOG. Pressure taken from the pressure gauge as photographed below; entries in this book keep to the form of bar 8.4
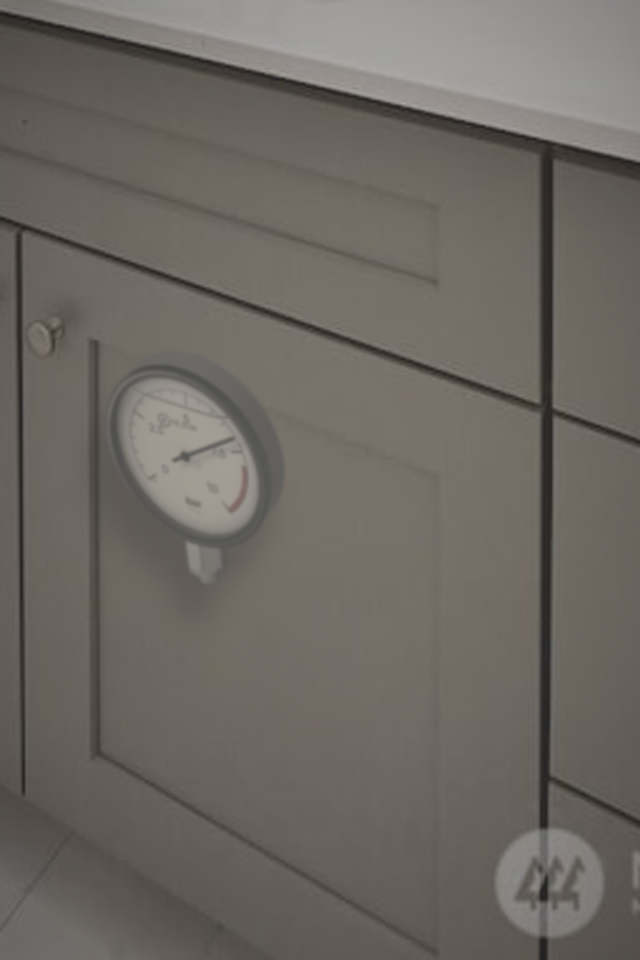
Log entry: bar 7
